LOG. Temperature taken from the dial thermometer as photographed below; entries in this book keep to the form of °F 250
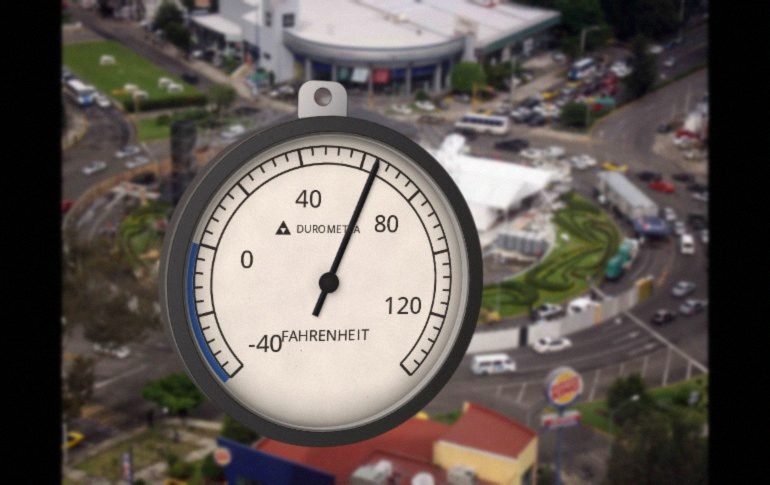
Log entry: °F 64
